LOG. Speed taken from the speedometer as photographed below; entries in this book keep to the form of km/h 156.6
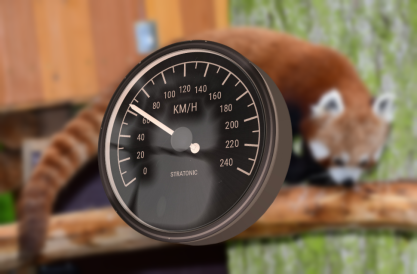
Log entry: km/h 65
